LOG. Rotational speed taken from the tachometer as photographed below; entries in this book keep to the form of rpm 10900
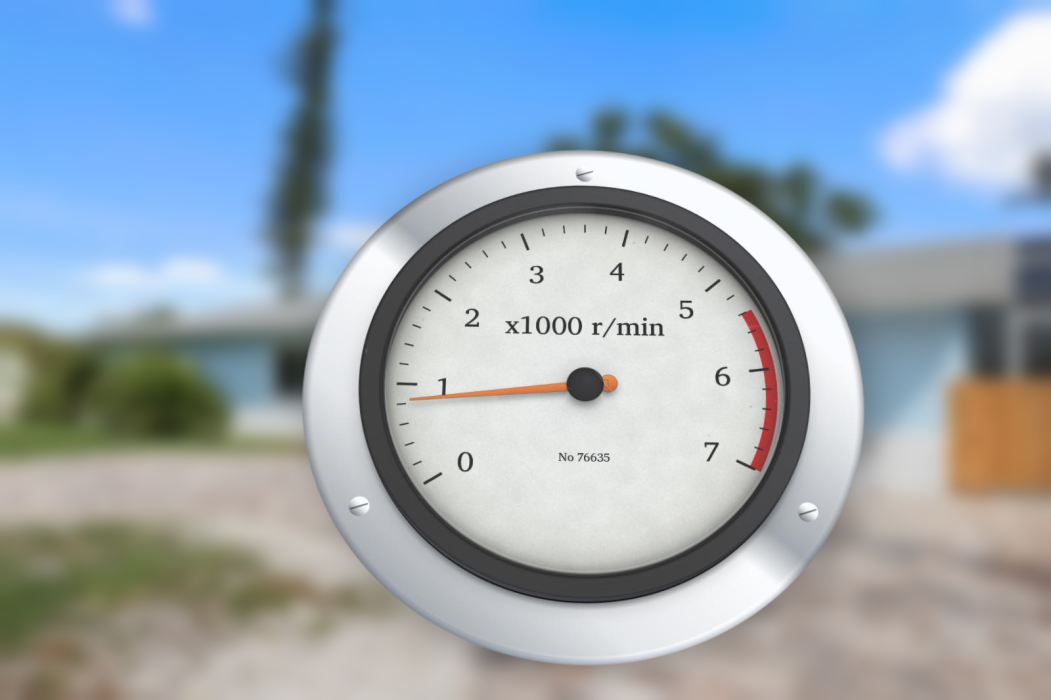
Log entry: rpm 800
